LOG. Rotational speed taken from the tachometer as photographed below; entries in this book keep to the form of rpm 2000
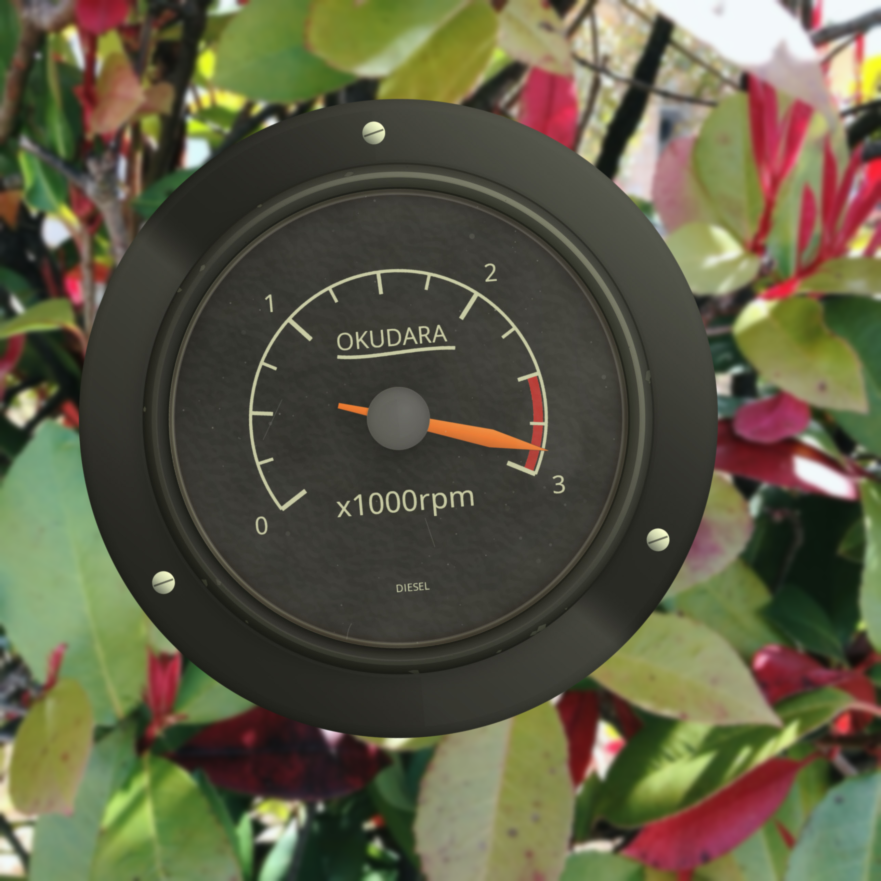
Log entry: rpm 2875
